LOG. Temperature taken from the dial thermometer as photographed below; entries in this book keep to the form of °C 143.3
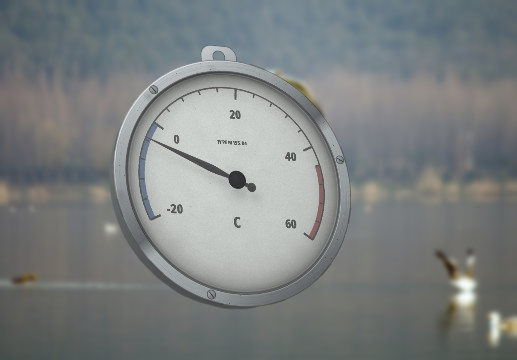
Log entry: °C -4
